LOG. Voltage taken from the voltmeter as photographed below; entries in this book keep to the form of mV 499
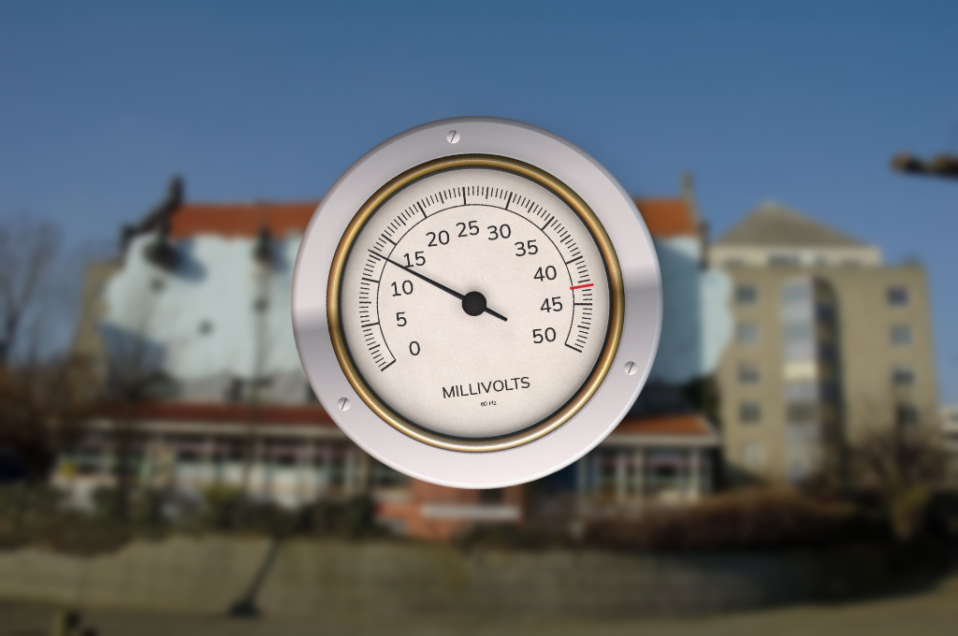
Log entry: mV 13
